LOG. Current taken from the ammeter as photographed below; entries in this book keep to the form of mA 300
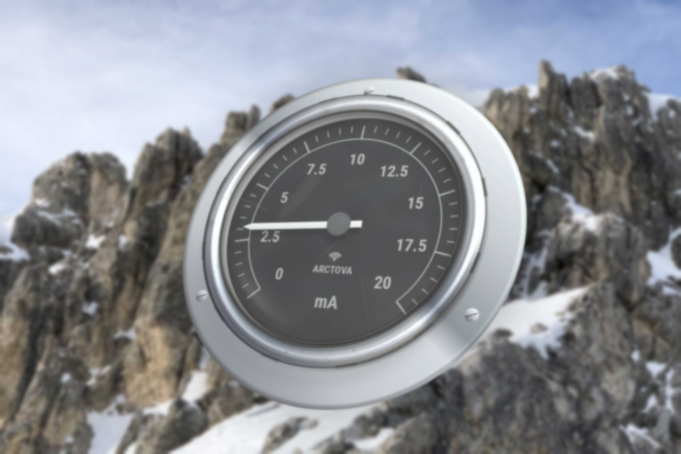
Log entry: mA 3
